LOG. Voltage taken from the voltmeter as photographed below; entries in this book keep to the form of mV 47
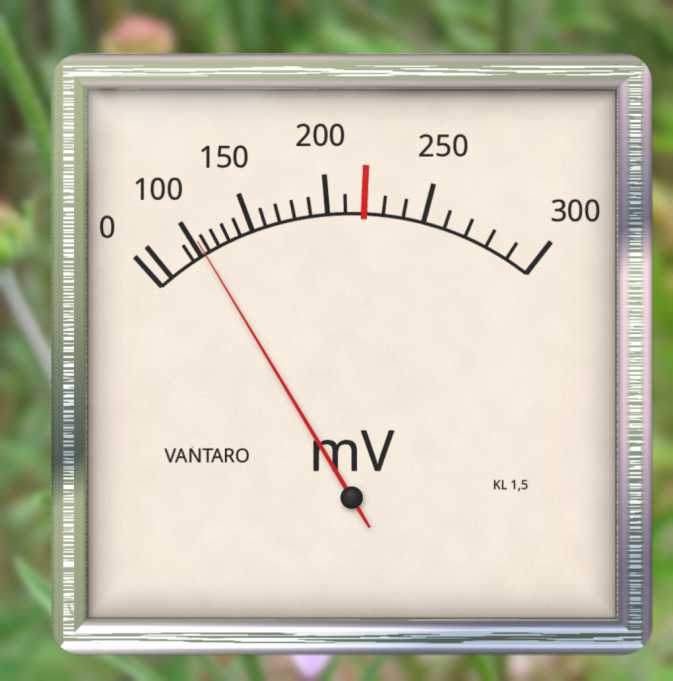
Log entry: mV 105
